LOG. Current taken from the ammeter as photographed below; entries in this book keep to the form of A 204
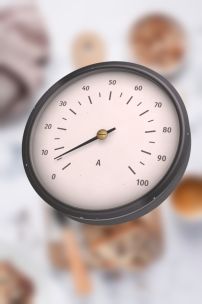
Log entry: A 5
